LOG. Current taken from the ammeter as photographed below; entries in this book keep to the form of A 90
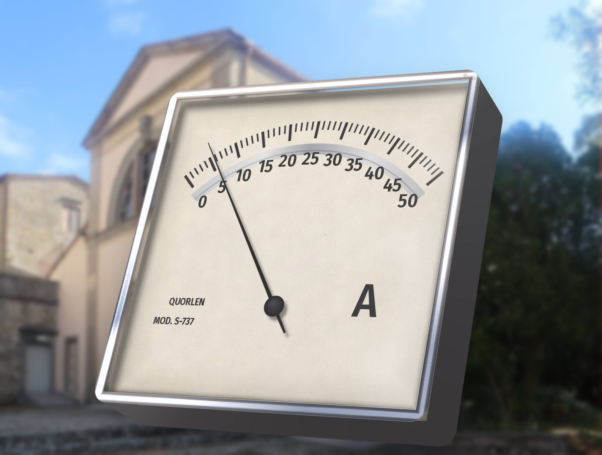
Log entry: A 6
